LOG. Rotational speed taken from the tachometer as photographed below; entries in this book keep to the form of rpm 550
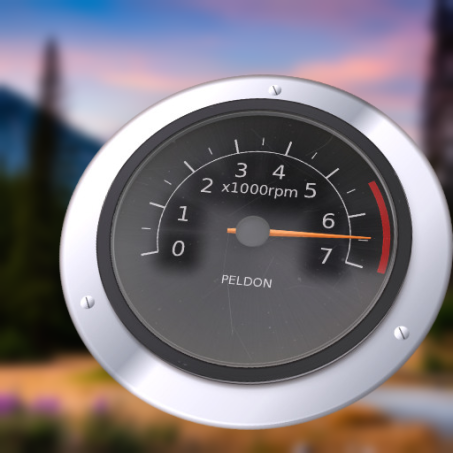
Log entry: rpm 6500
